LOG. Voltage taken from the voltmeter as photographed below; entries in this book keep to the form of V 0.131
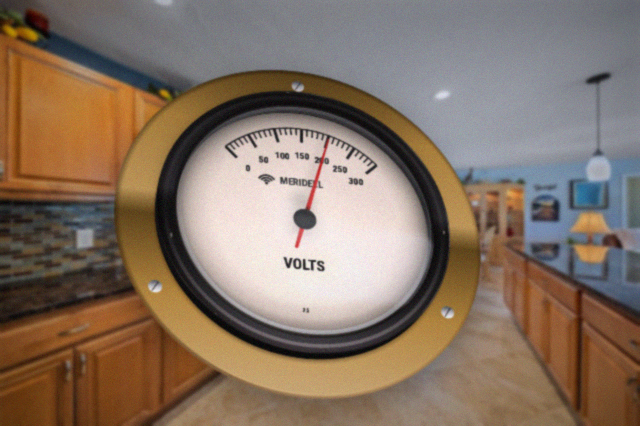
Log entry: V 200
